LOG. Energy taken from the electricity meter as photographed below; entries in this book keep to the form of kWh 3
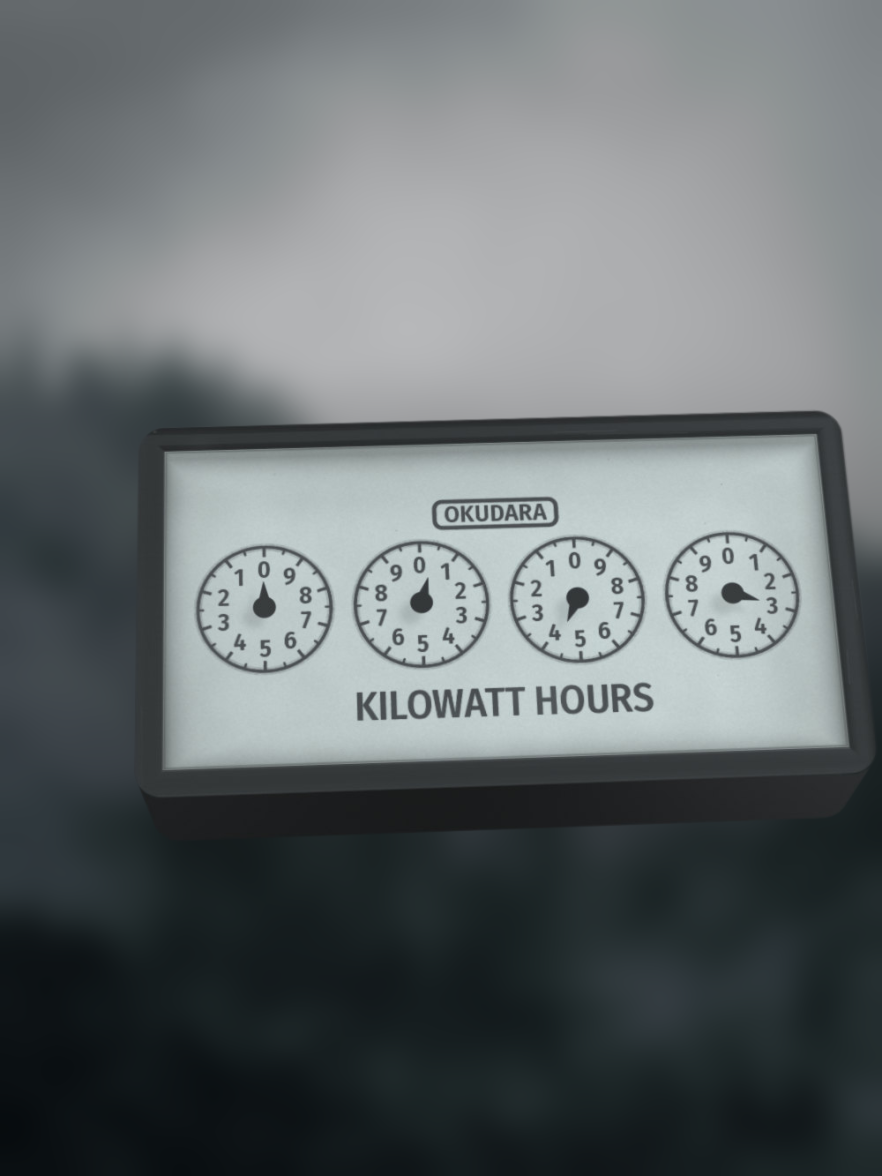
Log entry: kWh 43
